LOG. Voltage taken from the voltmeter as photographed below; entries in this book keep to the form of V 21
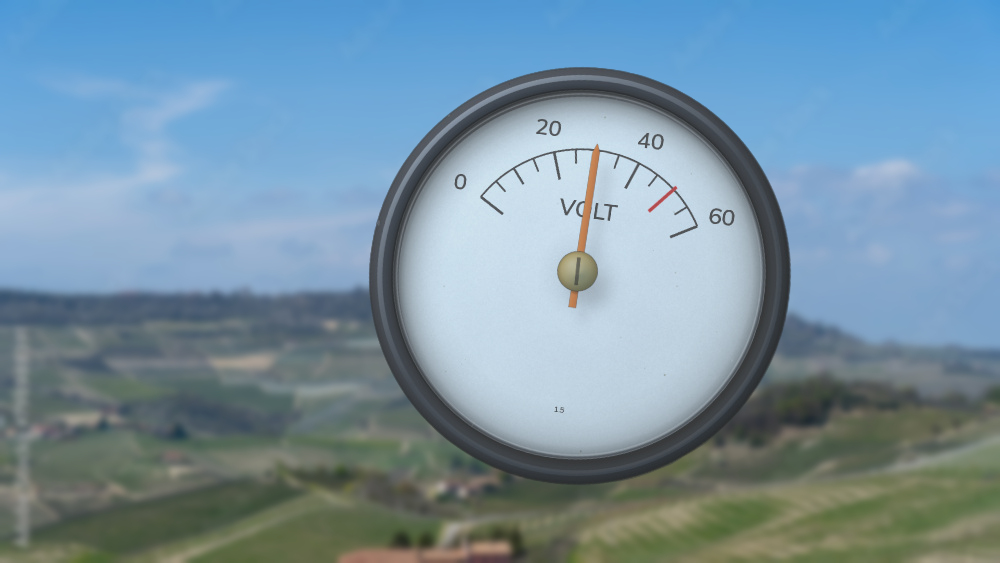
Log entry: V 30
